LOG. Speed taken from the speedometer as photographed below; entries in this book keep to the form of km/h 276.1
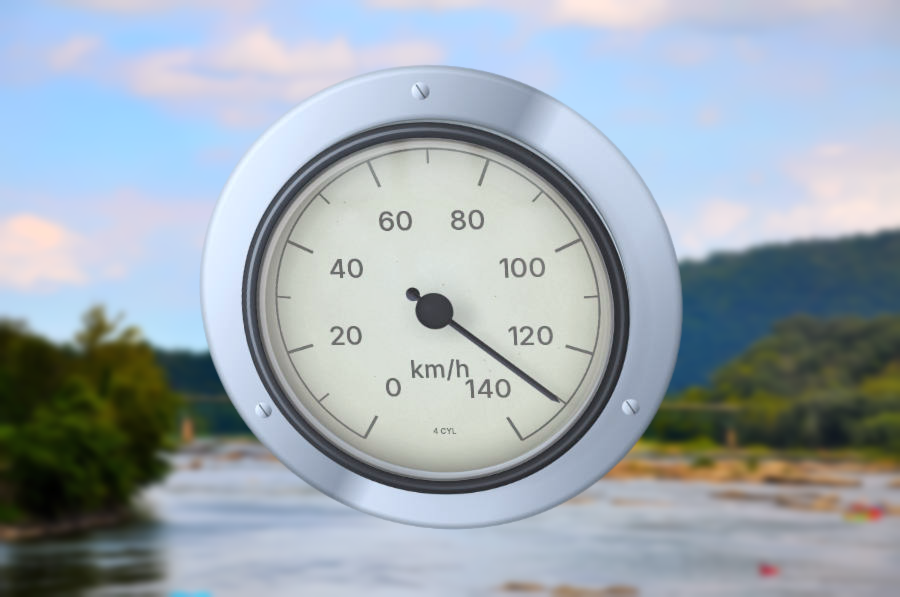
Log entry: km/h 130
